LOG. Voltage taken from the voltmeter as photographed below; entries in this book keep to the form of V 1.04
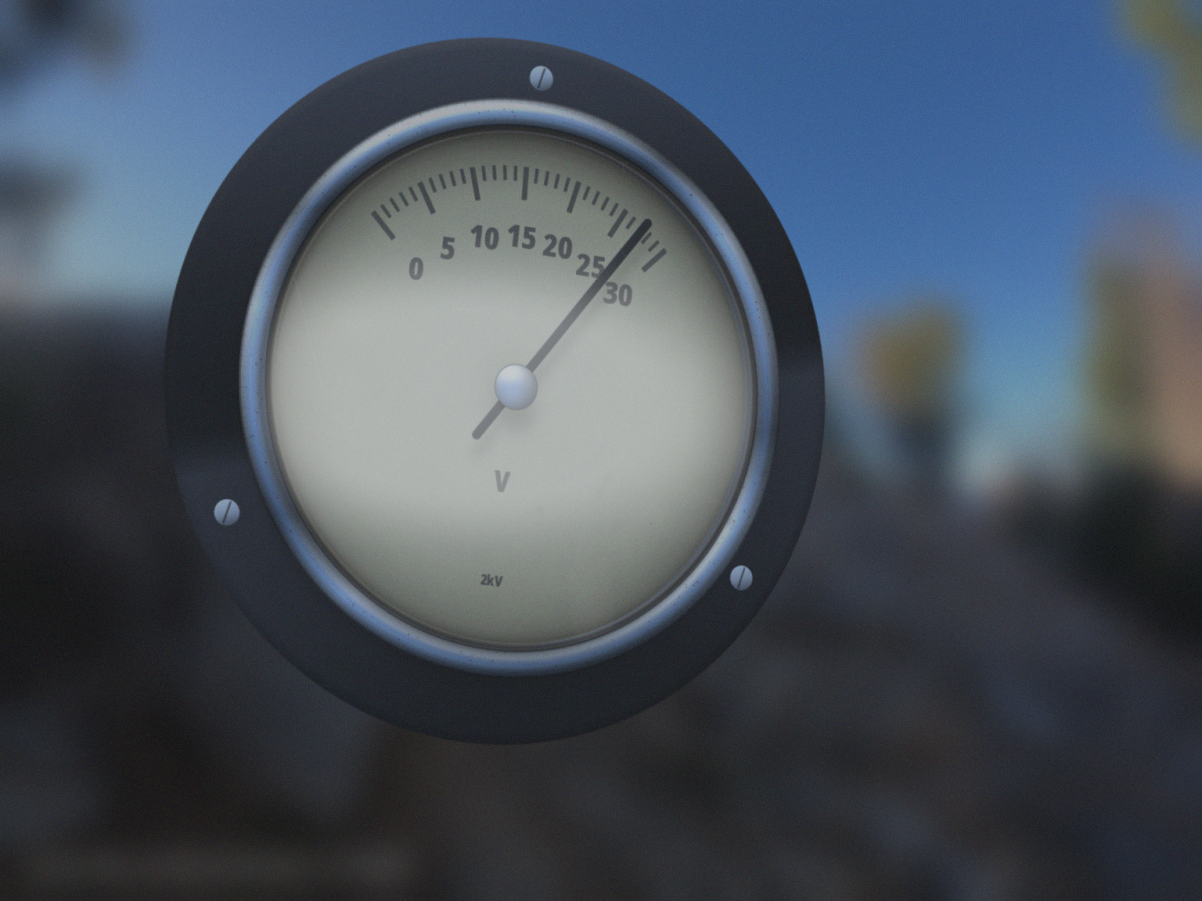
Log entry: V 27
